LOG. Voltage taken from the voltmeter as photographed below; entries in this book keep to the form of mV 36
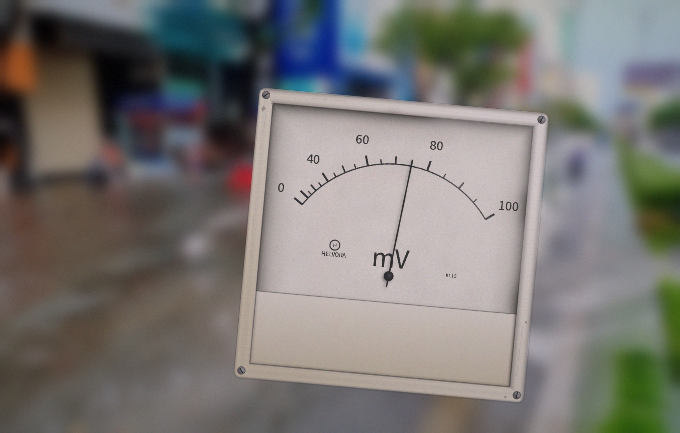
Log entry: mV 75
